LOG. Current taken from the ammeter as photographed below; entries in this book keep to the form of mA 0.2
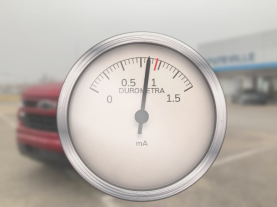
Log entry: mA 0.85
